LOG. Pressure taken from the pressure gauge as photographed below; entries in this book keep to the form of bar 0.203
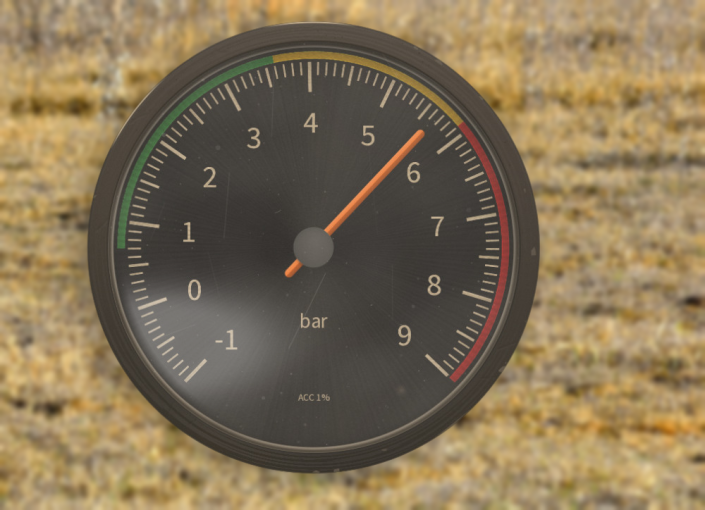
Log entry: bar 5.65
